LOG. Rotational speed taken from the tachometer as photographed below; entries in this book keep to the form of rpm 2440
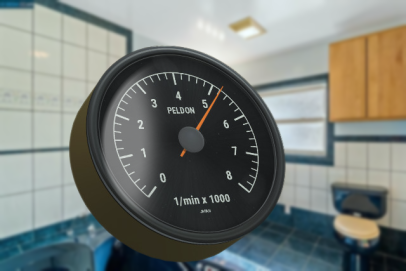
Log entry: rpm 5200
